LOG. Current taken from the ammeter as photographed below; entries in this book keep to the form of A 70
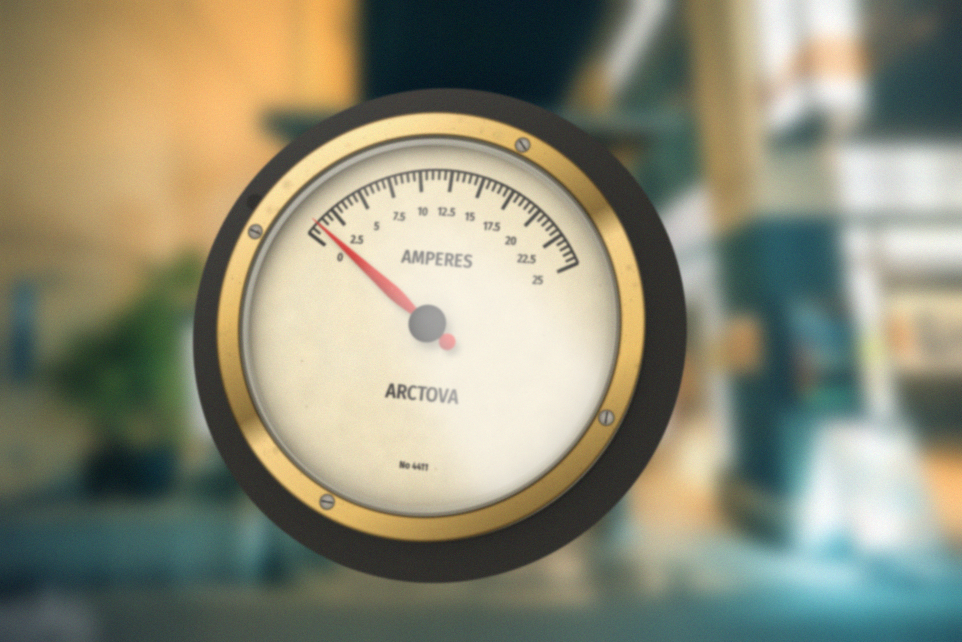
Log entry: A 1
